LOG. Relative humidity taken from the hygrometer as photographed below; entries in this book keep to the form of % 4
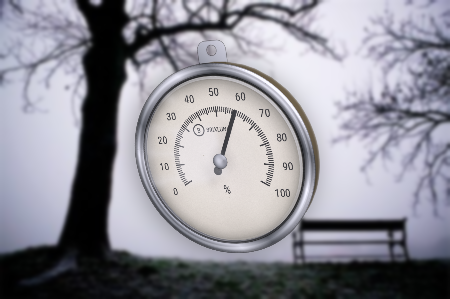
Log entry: % 60
